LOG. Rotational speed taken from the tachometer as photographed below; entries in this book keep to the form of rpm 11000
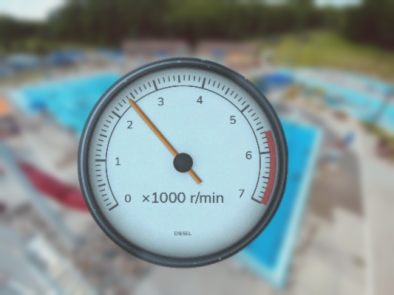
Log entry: rpm 2400
